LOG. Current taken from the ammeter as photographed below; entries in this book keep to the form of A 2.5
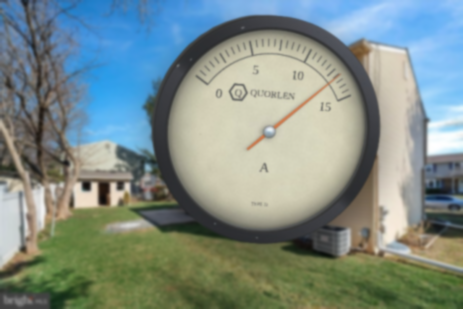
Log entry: A 13
